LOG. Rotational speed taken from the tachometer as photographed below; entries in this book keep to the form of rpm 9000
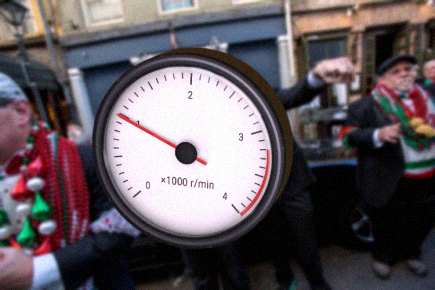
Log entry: rpm 1000
